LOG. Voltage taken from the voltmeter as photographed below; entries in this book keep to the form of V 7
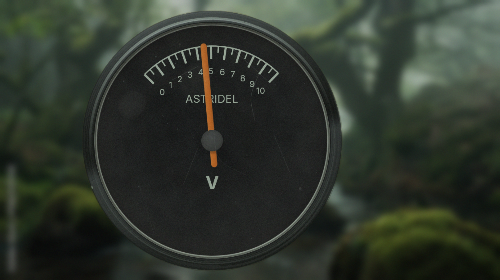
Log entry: V 4.5
